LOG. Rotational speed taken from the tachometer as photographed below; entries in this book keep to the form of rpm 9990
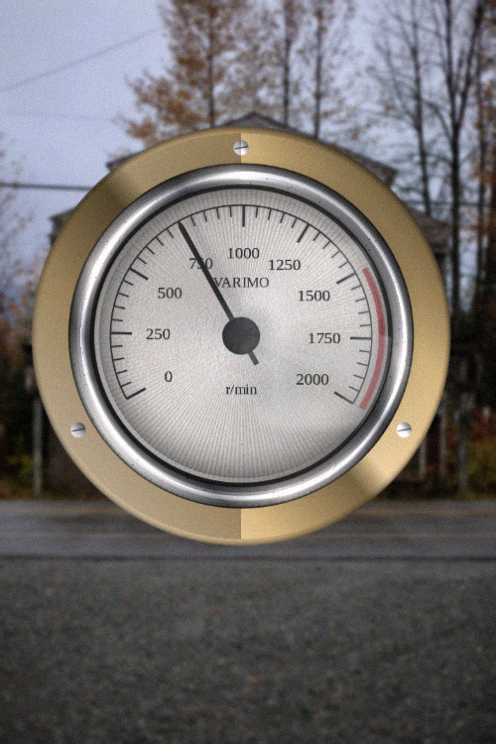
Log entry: rpm 750
